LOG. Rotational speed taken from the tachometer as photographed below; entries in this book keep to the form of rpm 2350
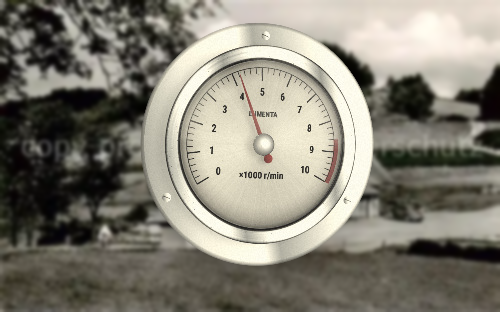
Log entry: rpm 4200
